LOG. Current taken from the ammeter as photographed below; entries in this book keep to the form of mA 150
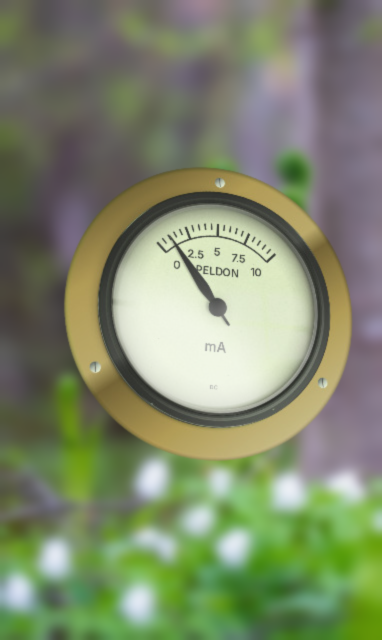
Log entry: mA 1
